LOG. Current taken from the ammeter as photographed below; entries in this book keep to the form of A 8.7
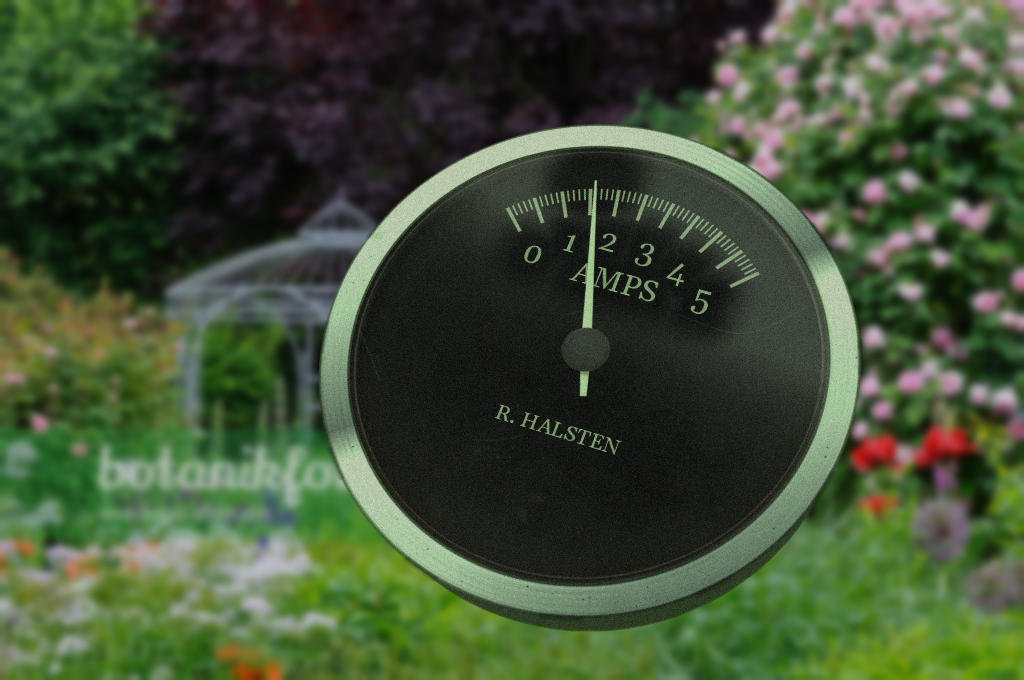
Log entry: A 1.6
